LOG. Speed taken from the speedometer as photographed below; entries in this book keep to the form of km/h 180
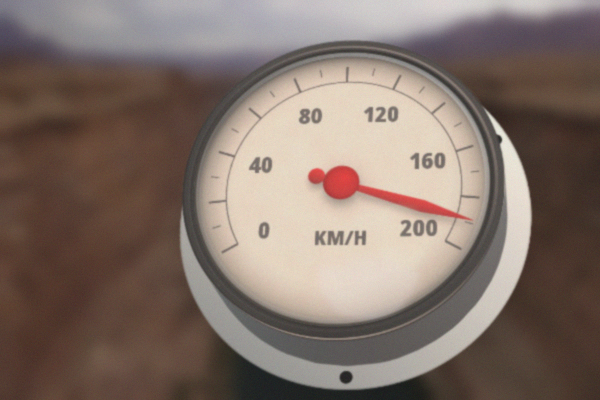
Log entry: km/h 190
